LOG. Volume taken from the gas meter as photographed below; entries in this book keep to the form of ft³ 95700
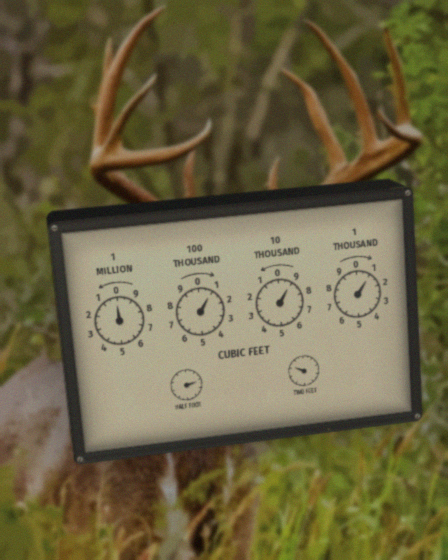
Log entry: ft³ 9100
